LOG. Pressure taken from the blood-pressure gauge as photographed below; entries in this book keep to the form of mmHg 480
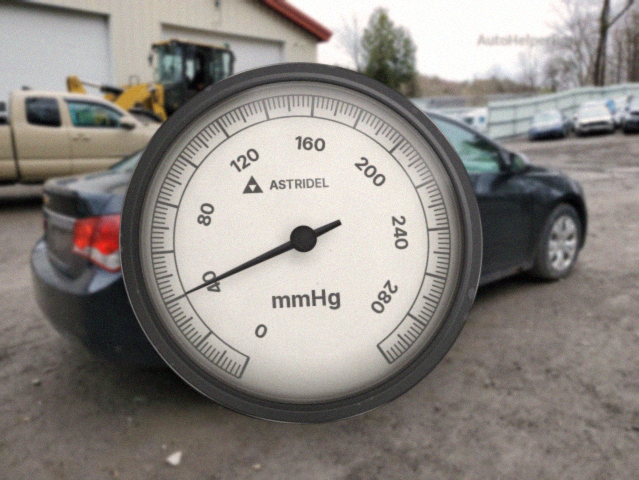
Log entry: mmHg 40
